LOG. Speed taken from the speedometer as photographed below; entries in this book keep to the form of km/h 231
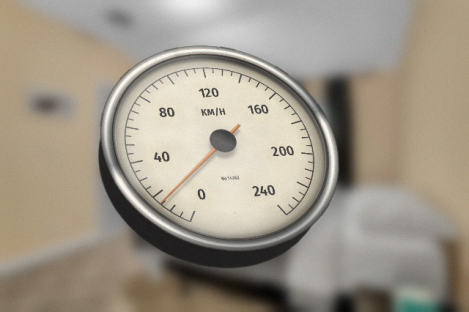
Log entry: km/h 15
